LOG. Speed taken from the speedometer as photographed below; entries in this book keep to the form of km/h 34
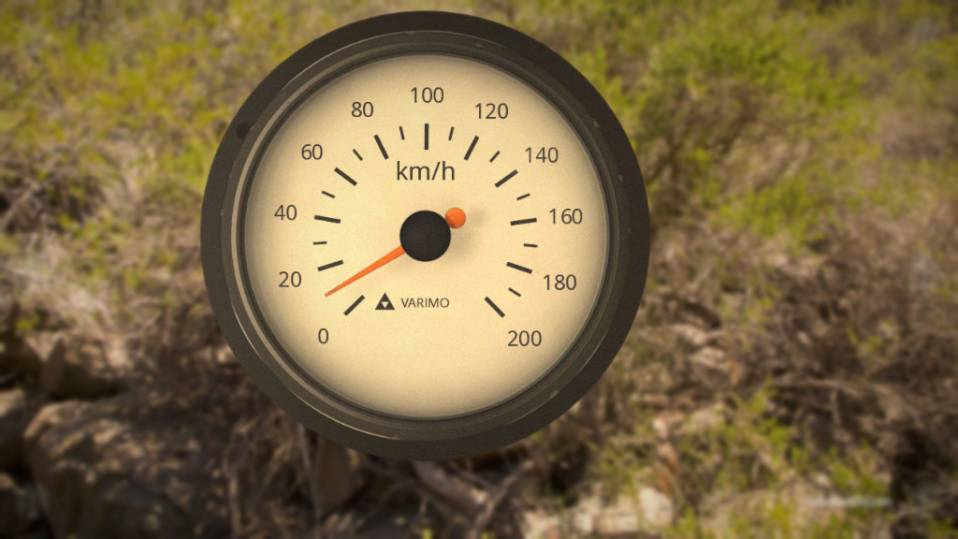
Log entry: km/h 10
